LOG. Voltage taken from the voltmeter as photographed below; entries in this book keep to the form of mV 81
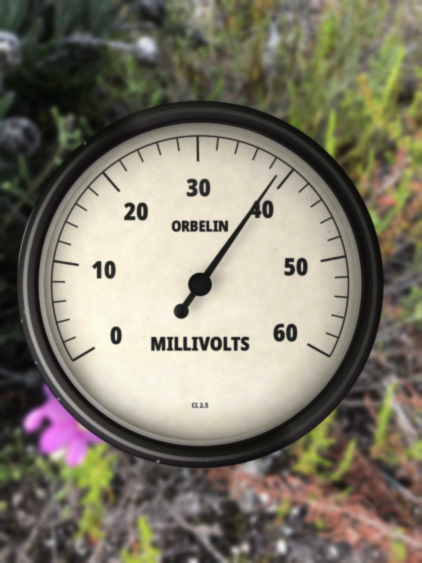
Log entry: mV 39
